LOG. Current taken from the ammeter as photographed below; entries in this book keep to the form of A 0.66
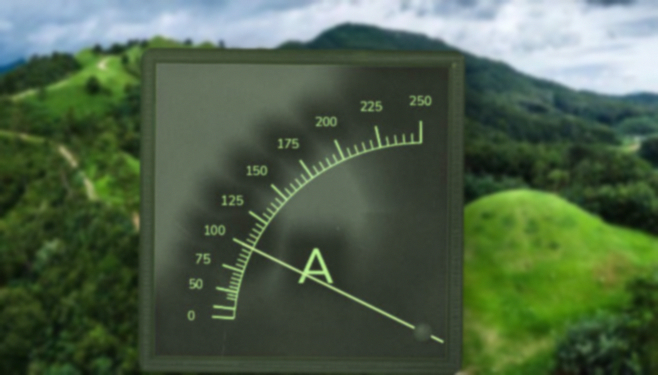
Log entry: A 100
